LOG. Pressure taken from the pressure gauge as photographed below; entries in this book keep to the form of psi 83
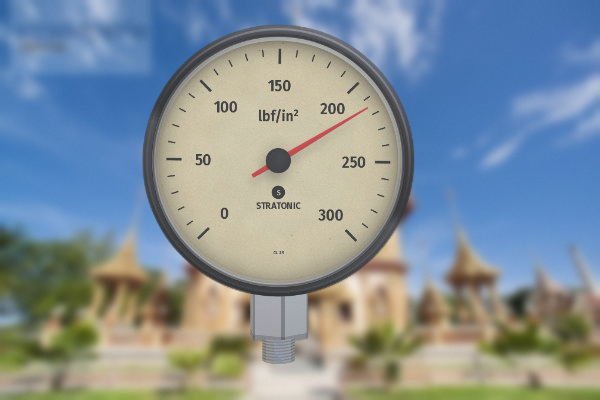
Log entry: psi 215
